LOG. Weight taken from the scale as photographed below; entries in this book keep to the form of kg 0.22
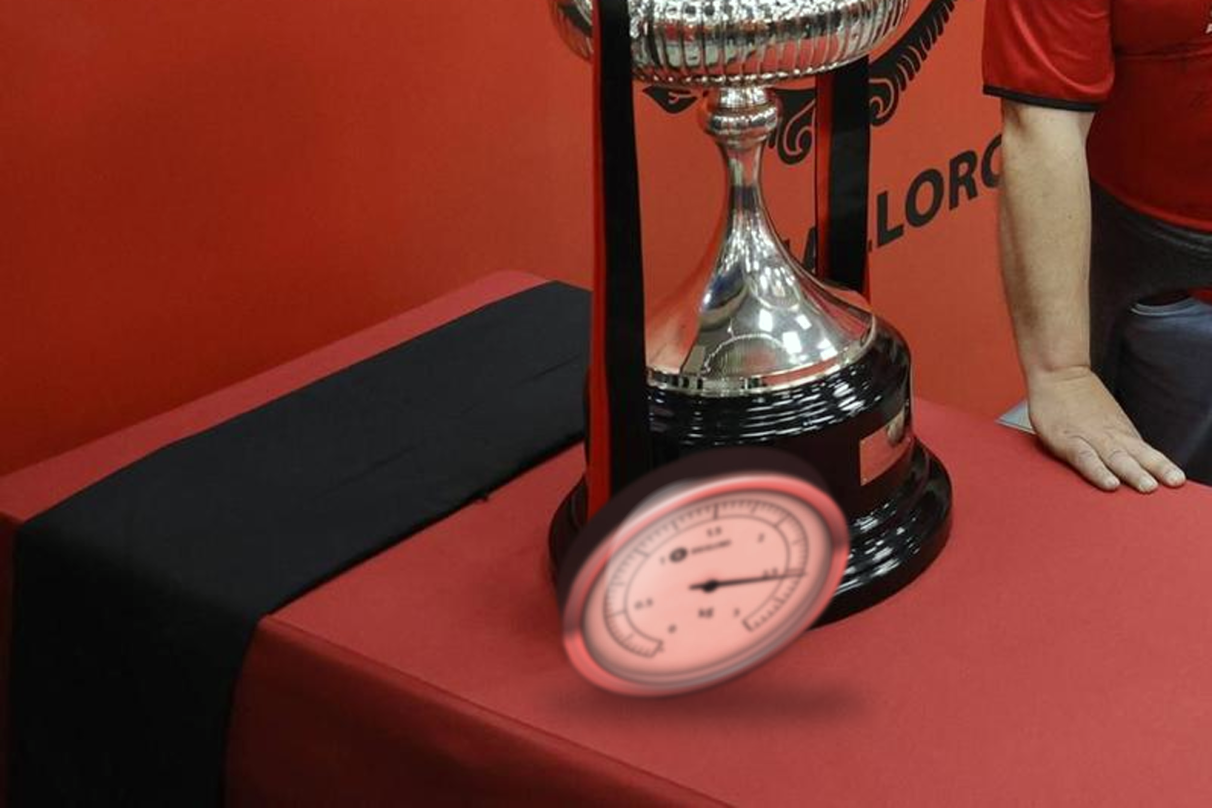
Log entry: kg 2.5
